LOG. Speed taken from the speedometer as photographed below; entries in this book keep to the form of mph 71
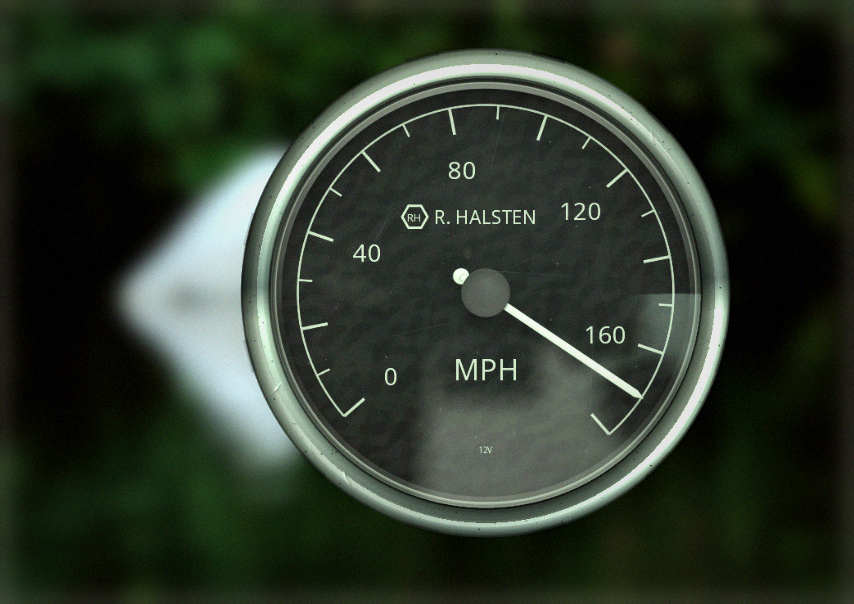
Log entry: mph 170
